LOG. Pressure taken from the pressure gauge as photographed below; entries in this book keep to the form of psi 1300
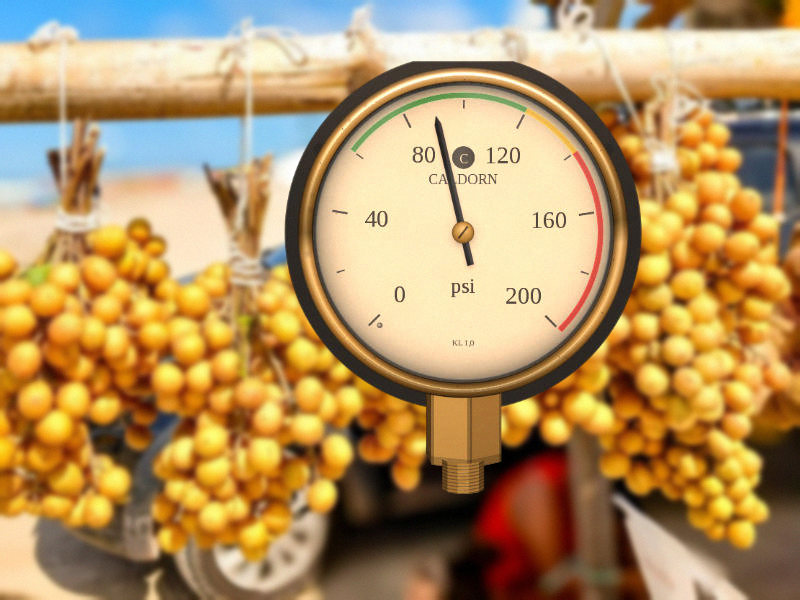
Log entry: psi 90
